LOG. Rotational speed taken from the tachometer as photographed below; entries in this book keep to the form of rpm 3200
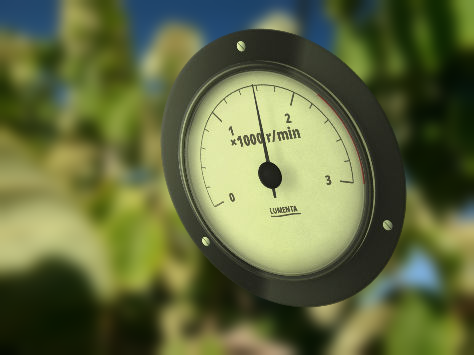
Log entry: rpm 1600
